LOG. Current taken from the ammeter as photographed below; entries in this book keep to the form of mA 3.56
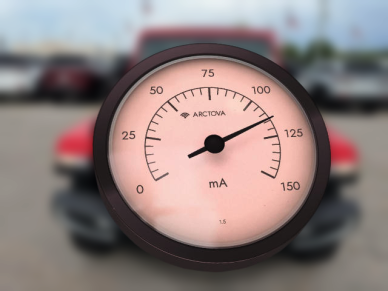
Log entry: mA 115
